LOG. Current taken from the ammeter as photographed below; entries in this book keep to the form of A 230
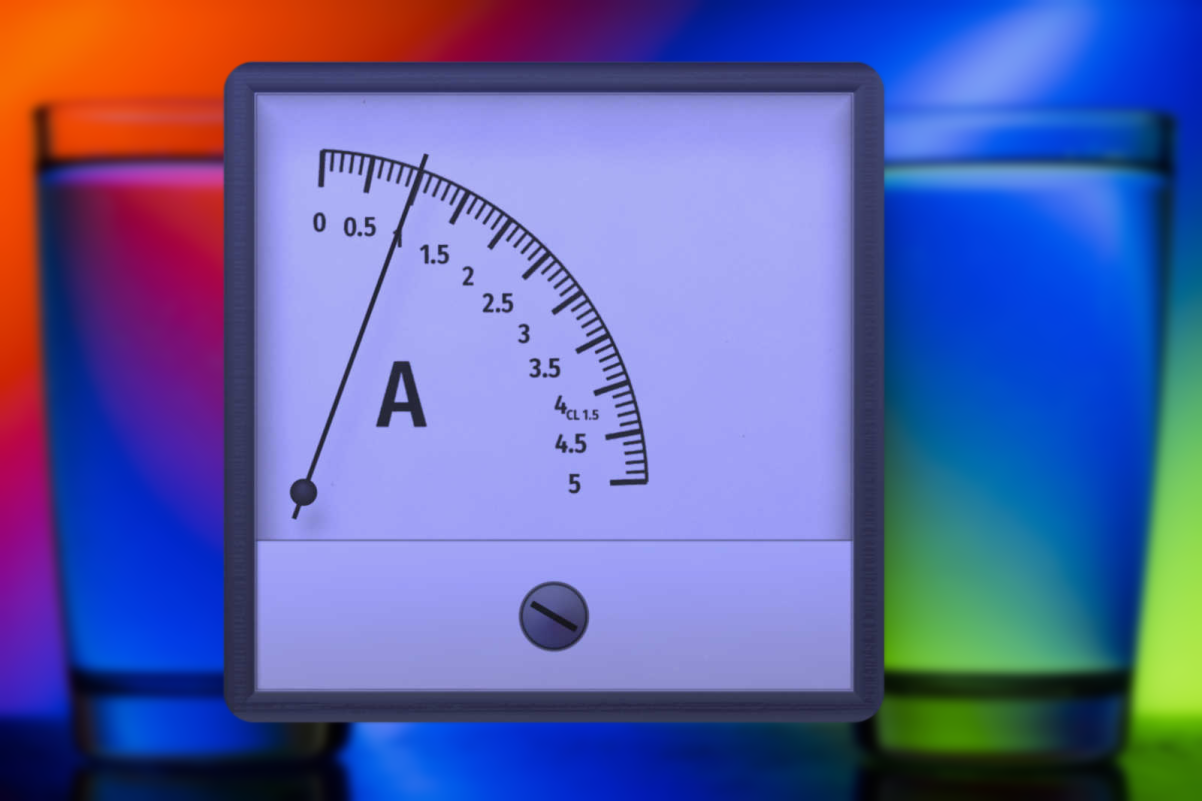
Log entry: A 1
